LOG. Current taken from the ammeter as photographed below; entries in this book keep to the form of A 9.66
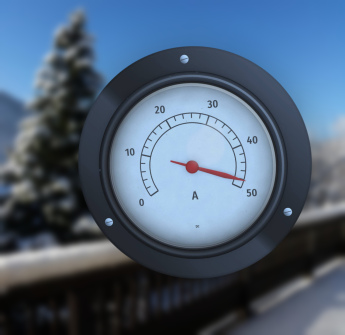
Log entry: A 48
